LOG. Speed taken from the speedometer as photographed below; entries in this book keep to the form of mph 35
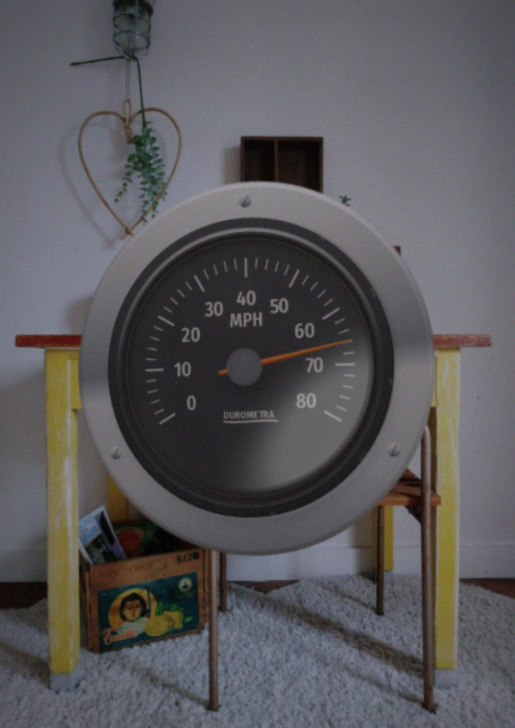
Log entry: mph 66
